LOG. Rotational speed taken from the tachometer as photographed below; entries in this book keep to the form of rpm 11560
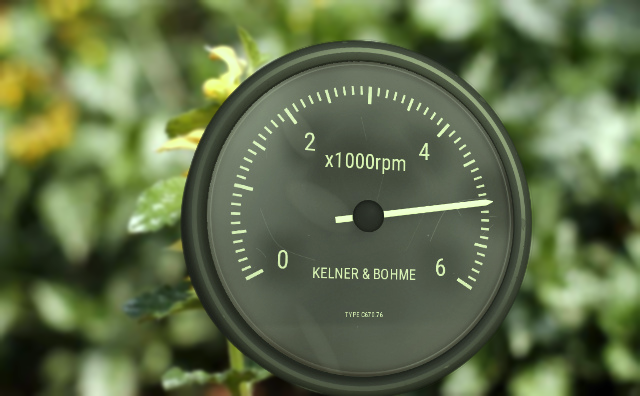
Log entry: rpm 5000
